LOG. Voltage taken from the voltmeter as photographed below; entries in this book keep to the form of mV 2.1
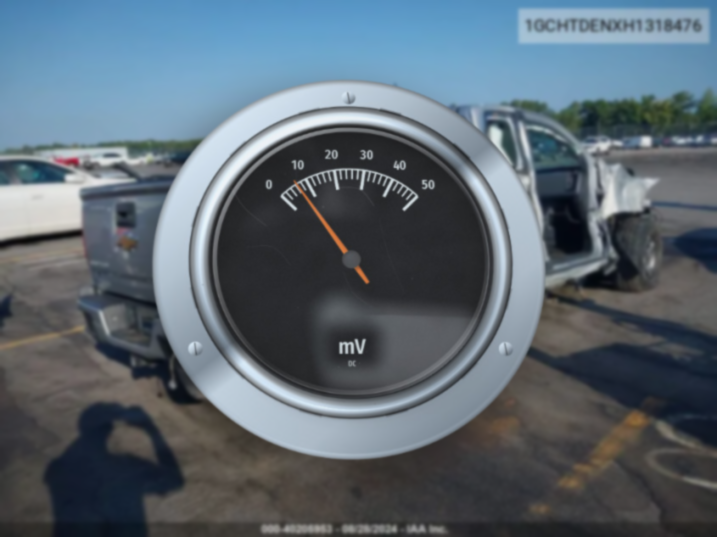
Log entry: mV 6
